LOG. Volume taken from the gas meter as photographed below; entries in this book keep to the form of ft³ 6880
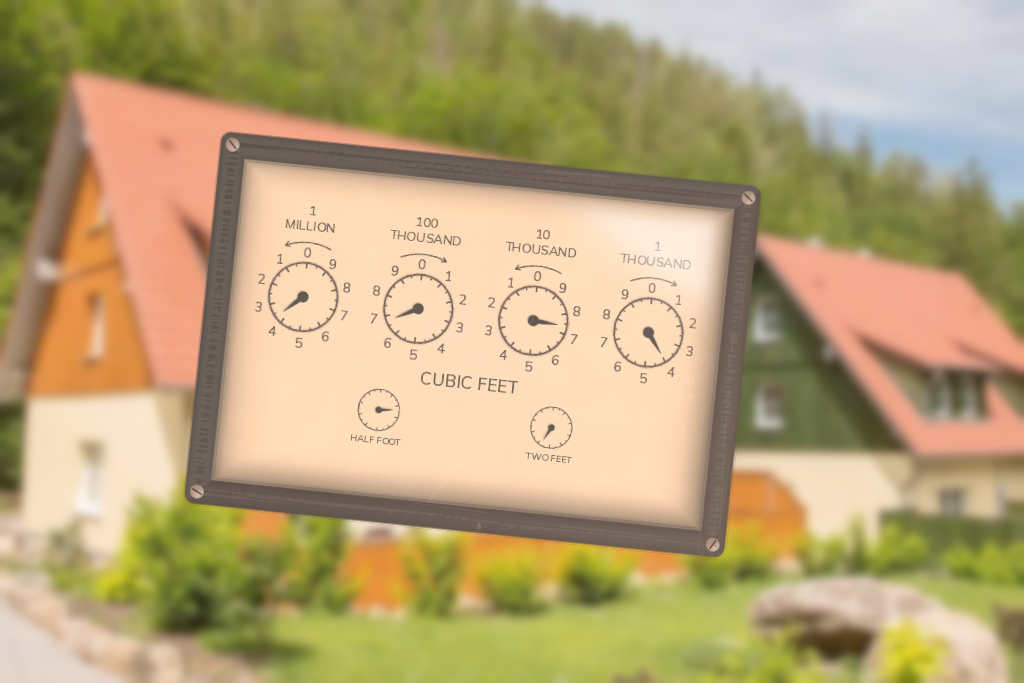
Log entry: ft³ 367400
